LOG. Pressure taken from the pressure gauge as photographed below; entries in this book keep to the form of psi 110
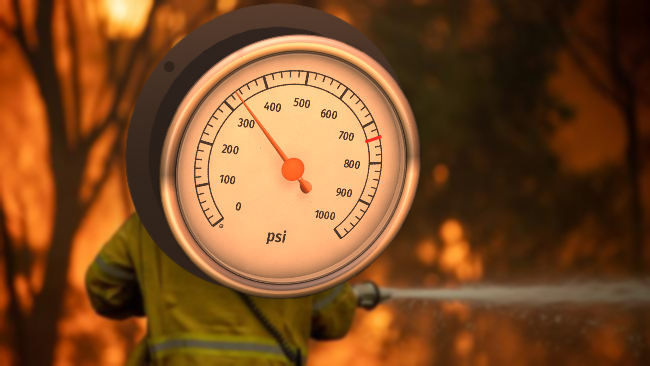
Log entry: psi 330
